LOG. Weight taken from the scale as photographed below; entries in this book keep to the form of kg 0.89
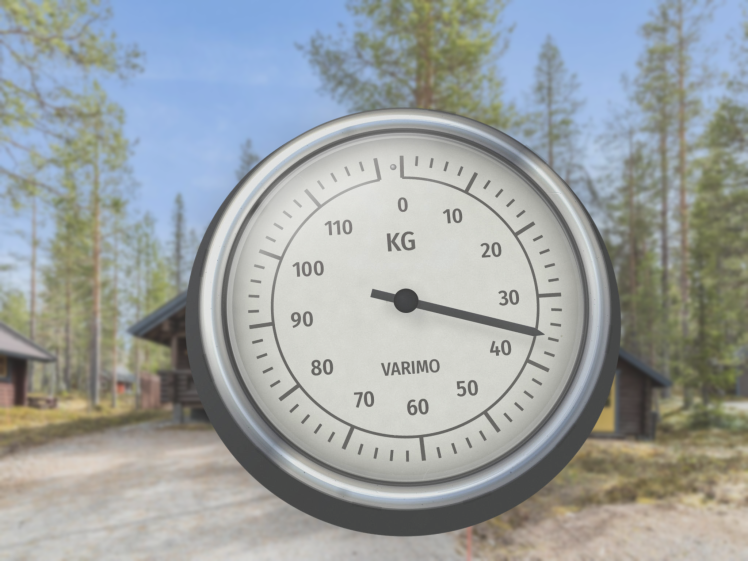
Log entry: kg 36
